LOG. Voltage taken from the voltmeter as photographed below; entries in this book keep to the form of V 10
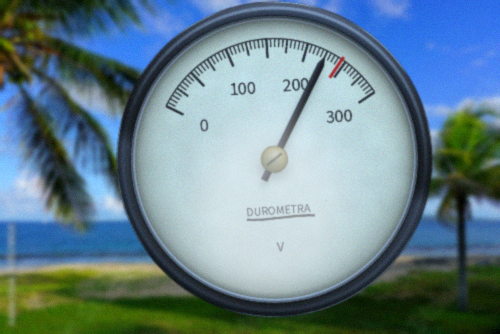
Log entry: V 225
